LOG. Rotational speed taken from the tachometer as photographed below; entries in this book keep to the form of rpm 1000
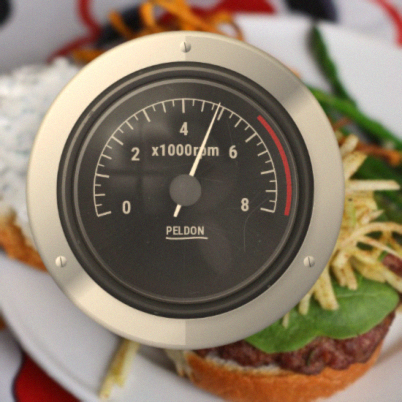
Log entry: rpm 4875
